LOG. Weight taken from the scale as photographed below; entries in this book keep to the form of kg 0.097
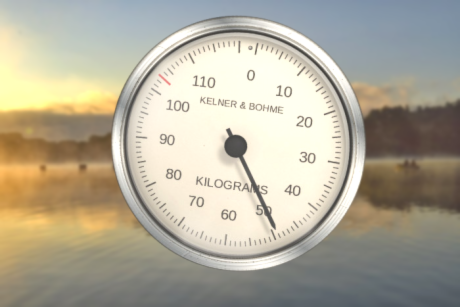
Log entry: kg 49
